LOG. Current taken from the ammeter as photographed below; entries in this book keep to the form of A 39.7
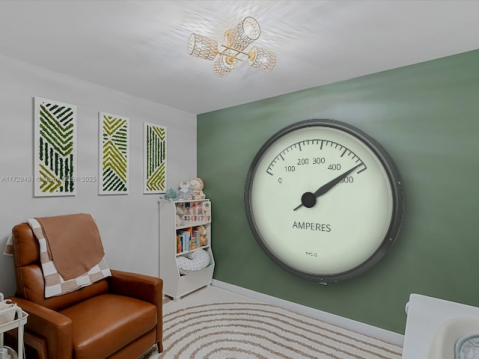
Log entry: A 480
